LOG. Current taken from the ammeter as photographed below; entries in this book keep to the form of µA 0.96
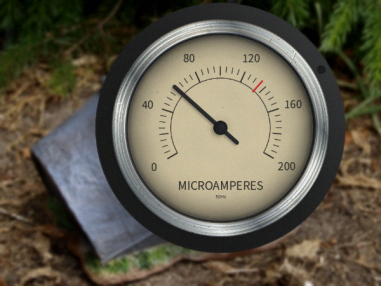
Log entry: µA 60
